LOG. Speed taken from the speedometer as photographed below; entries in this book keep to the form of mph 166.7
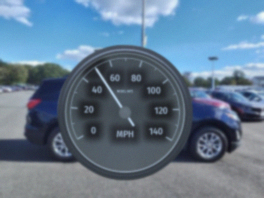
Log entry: mph 50
